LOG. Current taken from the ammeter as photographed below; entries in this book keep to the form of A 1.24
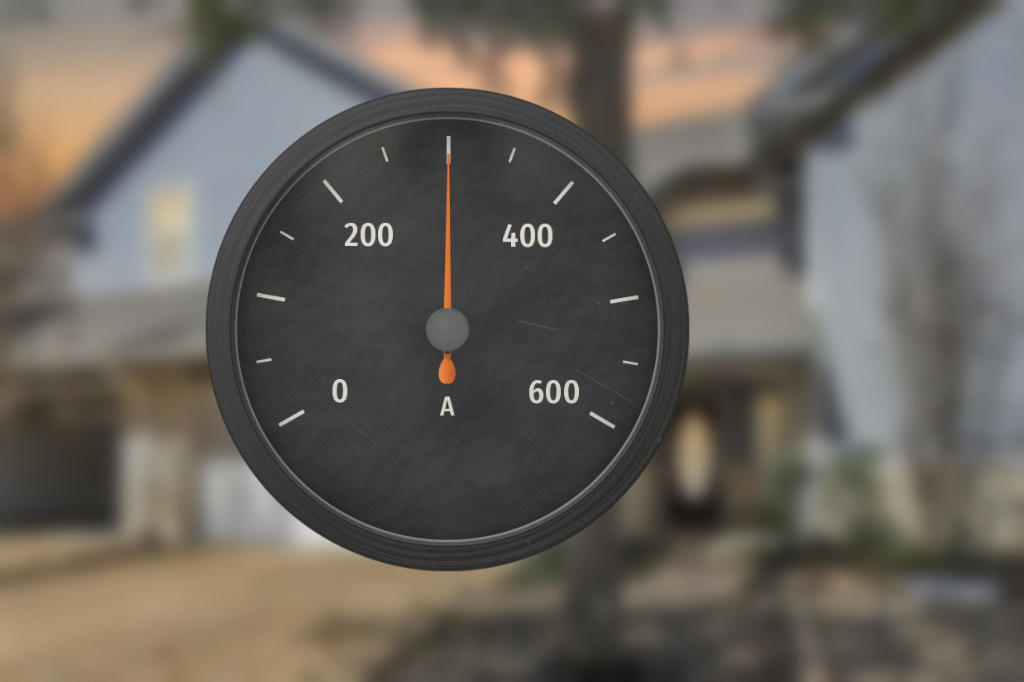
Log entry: A 300
